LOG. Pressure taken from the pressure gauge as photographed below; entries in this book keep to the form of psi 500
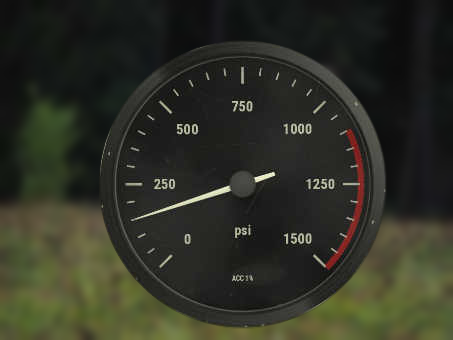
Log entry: psi 150
